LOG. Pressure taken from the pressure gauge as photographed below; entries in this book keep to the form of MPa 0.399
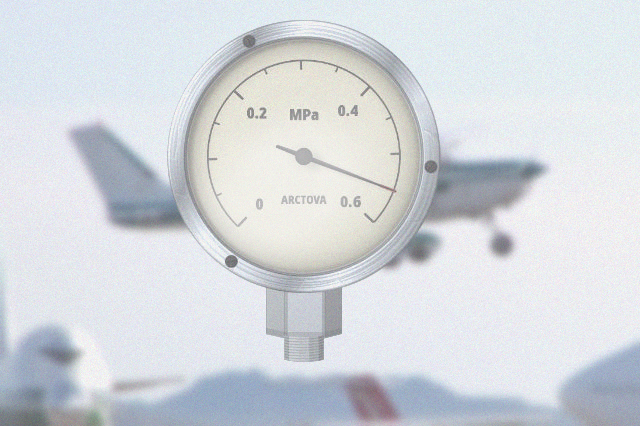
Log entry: MPa 0.55
